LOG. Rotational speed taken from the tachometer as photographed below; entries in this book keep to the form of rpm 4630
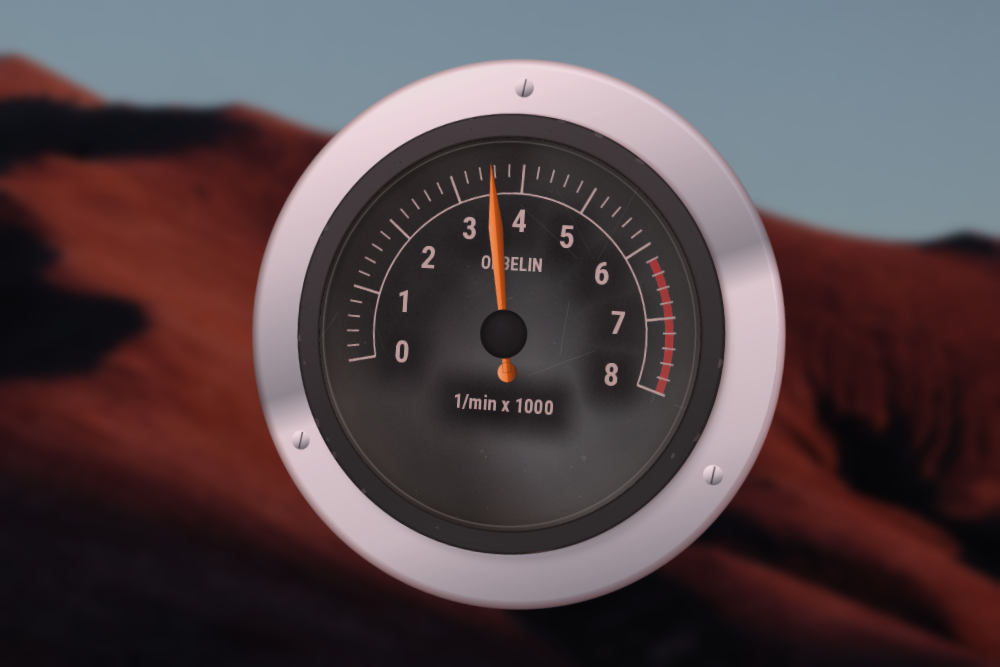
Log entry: rpm 3600
